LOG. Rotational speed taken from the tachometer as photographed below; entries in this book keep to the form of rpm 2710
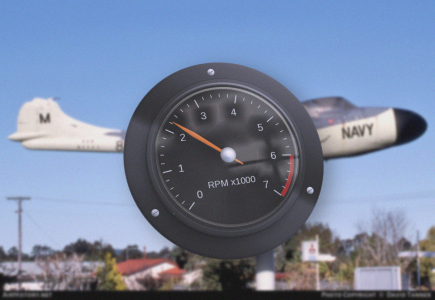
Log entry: rpm 2200
